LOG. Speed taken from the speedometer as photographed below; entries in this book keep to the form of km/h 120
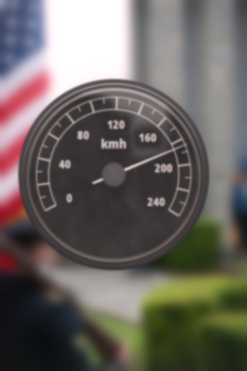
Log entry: km/h 185
